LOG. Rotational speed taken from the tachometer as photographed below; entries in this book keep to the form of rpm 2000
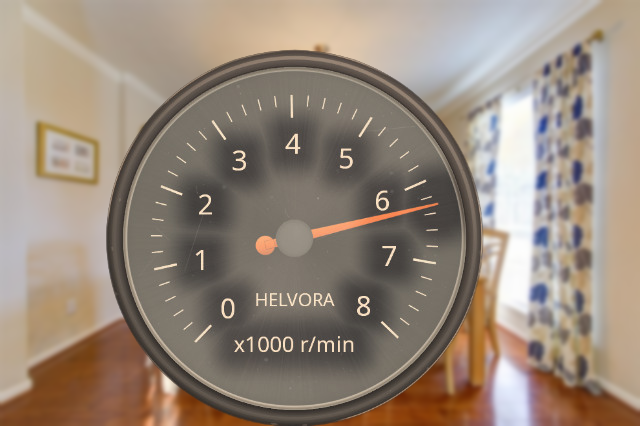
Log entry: rpm 6300
